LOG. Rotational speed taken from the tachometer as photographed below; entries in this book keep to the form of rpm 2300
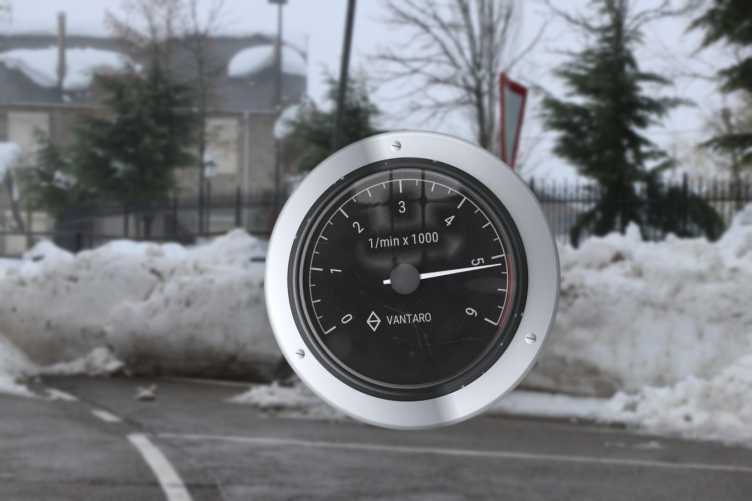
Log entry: rpm 5125
